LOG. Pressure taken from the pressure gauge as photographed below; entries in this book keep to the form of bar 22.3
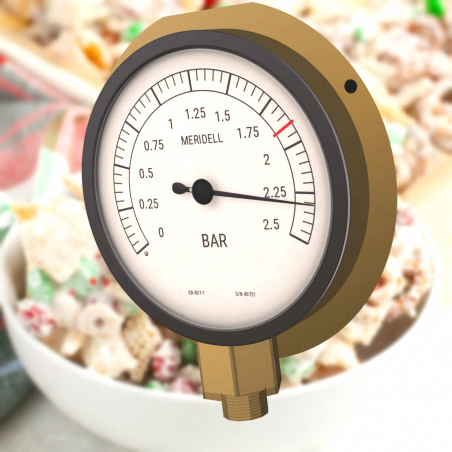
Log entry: bar 2.3
